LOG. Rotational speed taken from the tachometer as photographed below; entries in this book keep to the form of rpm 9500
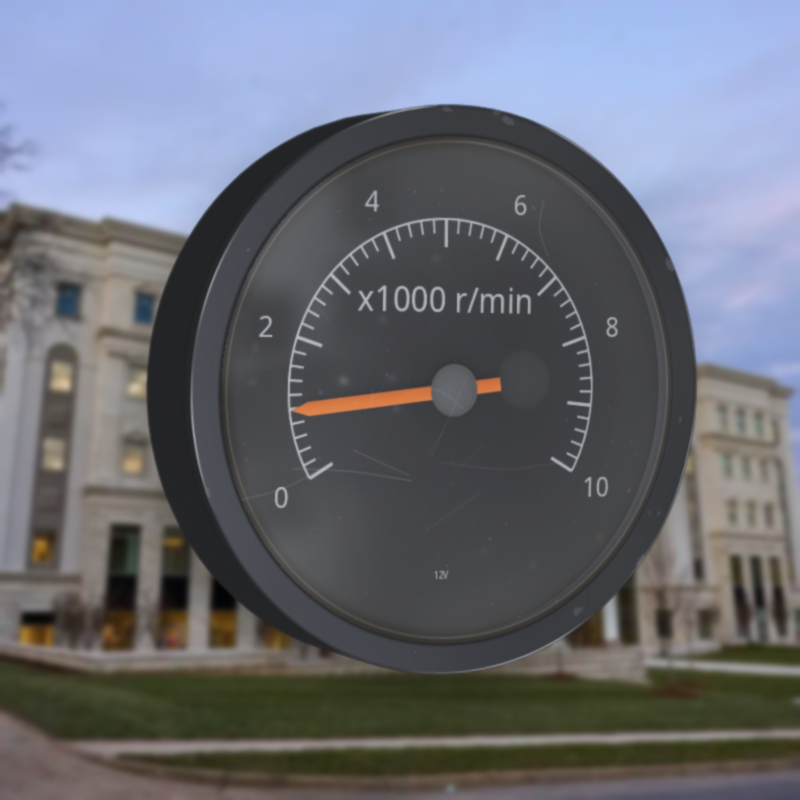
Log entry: rpm 1000
